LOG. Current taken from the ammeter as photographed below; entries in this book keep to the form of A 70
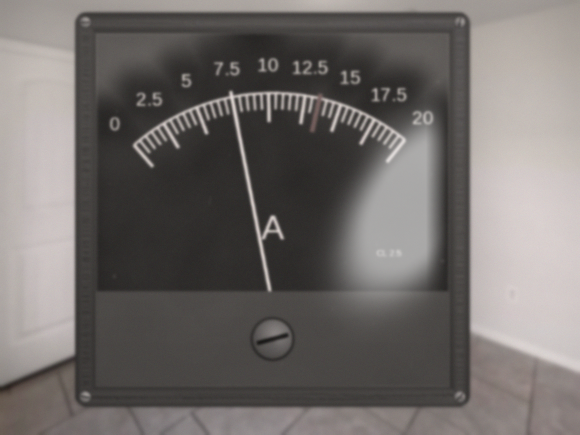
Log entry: A 7.5
